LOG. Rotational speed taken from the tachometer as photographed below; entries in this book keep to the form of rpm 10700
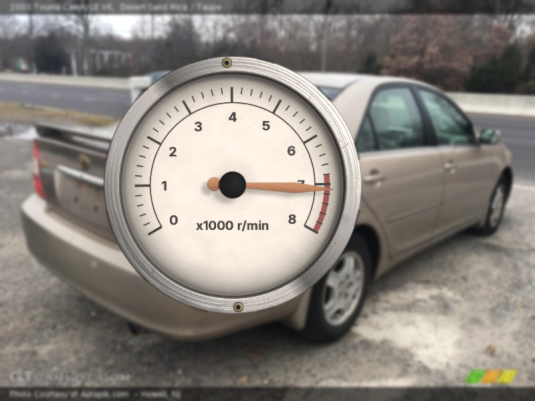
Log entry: rpm 7100
